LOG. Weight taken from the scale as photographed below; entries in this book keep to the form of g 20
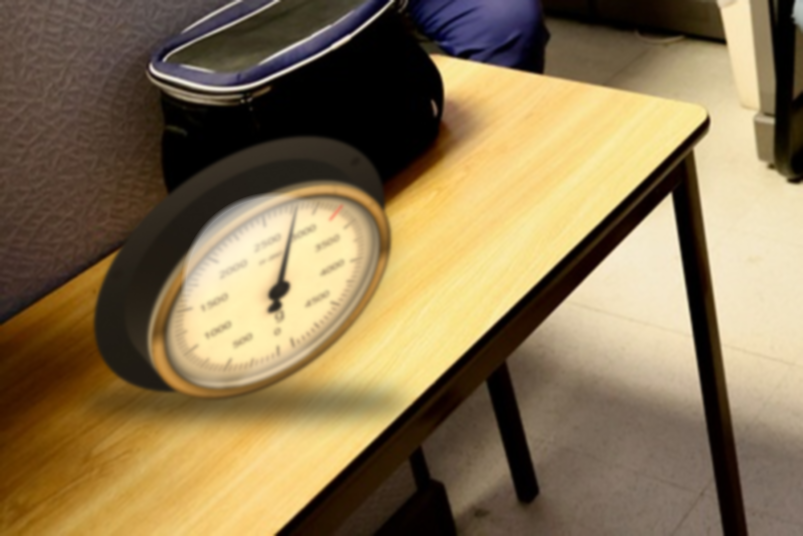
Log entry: g 2750
